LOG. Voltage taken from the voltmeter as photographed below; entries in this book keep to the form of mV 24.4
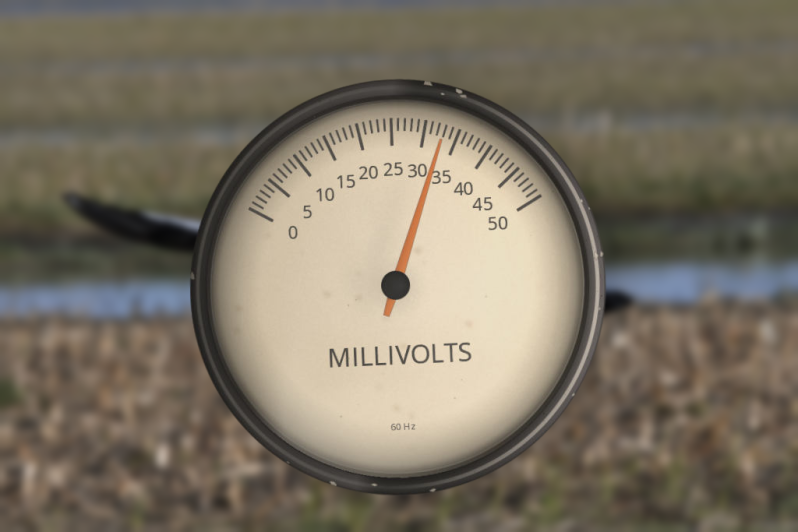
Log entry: mV 33
